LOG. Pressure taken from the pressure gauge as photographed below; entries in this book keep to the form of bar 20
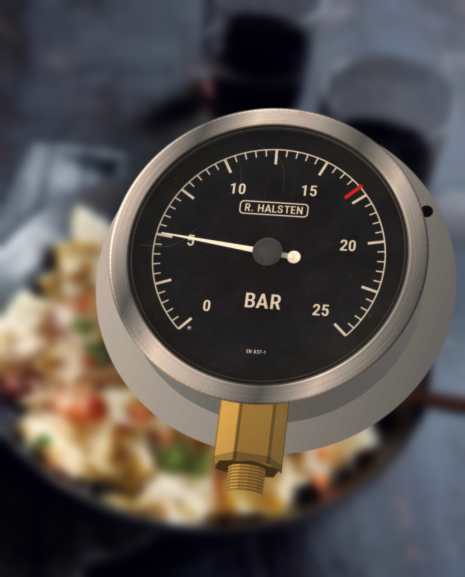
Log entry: bar 5
